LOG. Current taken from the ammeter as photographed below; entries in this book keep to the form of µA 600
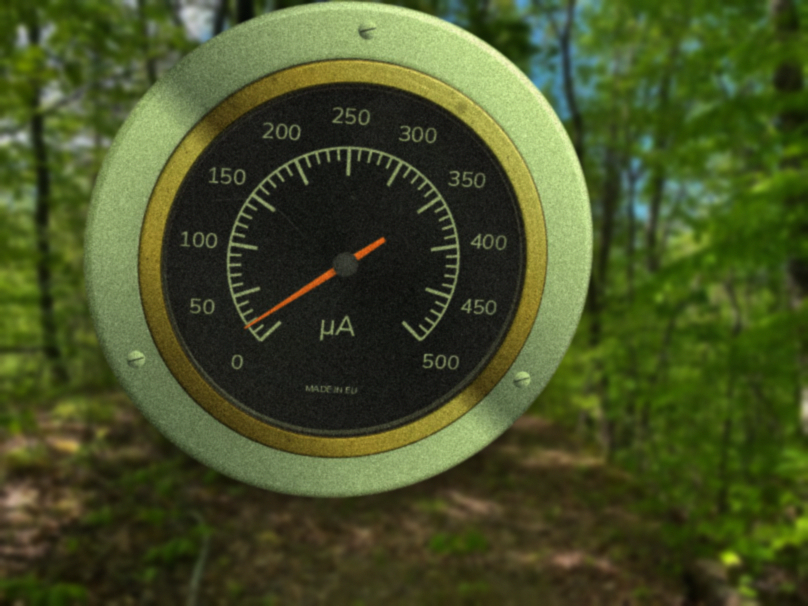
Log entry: µA 20
